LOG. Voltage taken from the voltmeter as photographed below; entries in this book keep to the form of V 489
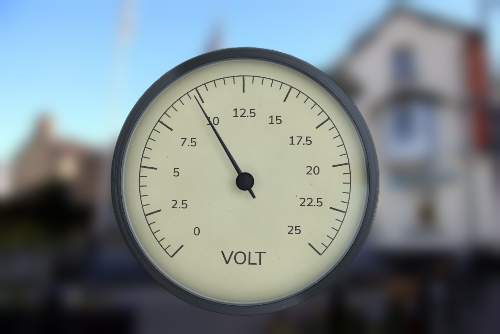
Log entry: V 9.75
